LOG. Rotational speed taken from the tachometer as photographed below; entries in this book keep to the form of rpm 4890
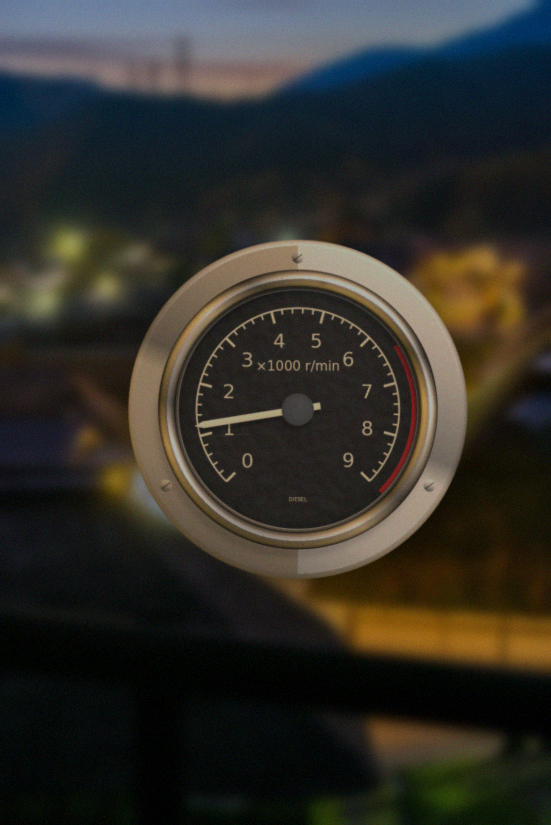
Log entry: rpm 1200
